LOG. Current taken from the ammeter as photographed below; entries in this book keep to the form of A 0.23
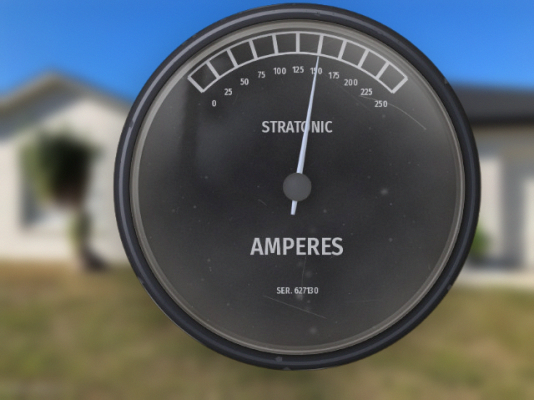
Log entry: A 150
